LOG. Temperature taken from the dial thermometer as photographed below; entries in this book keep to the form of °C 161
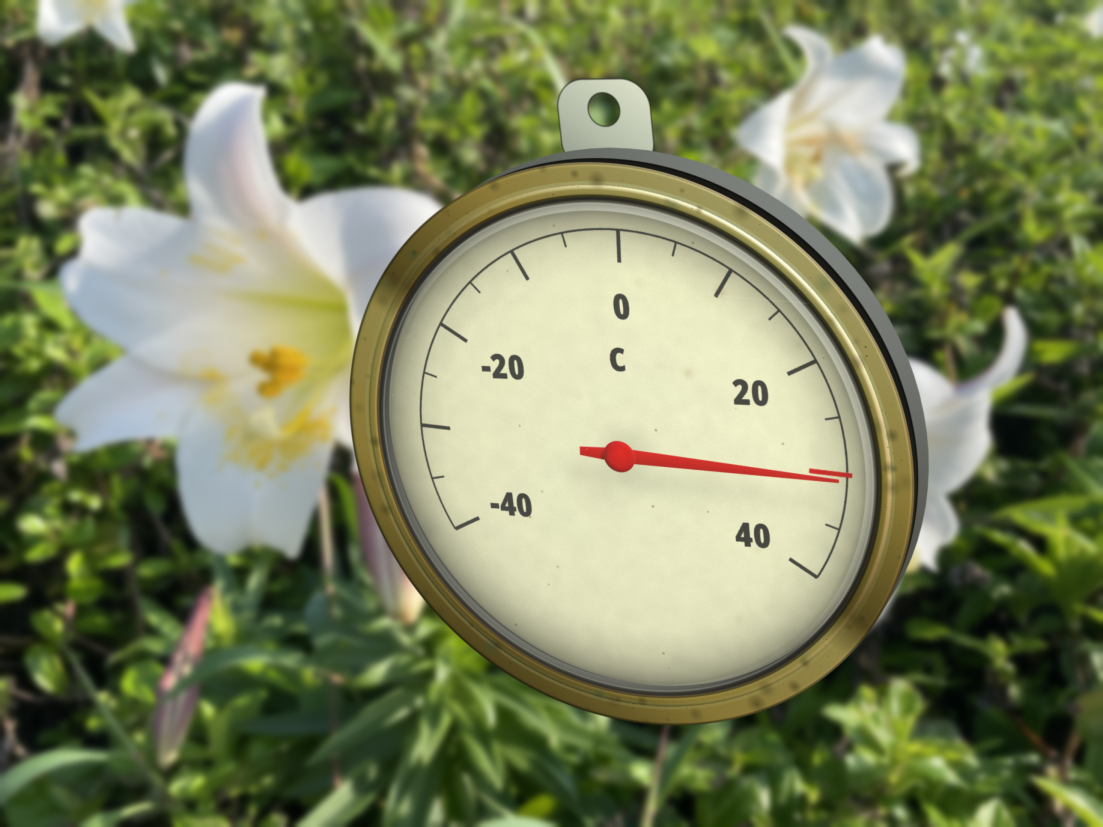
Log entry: °C 30
